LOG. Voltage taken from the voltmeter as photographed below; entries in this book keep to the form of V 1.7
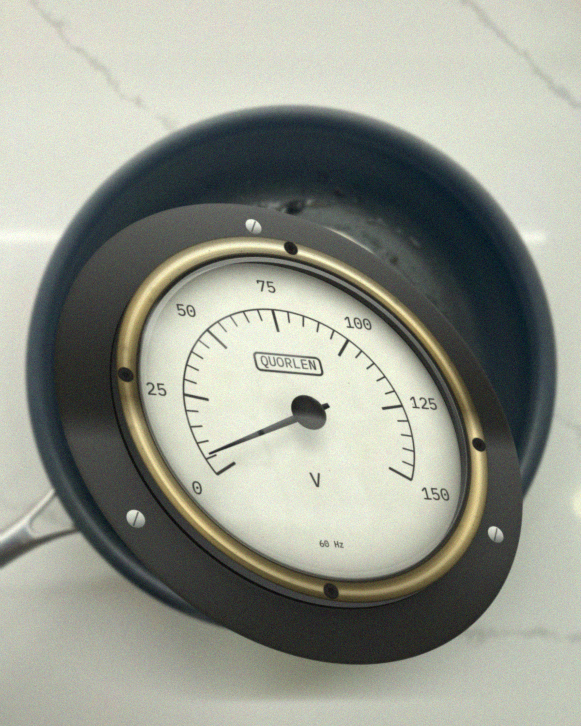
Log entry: V 5
